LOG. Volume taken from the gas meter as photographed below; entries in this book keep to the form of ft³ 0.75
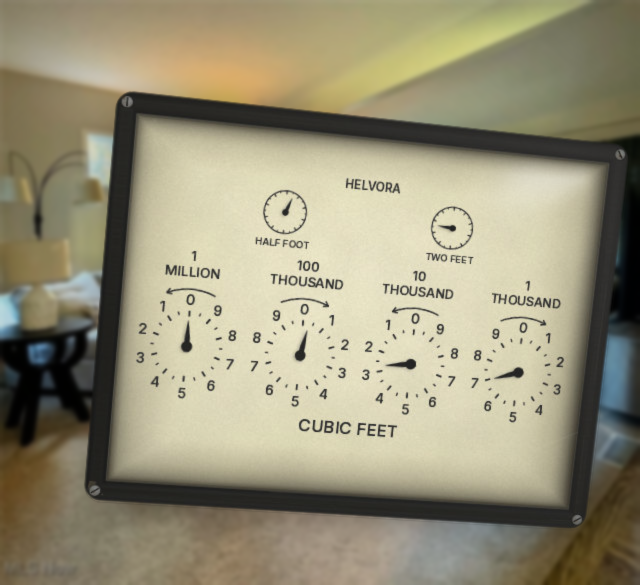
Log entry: ft³ 2700
